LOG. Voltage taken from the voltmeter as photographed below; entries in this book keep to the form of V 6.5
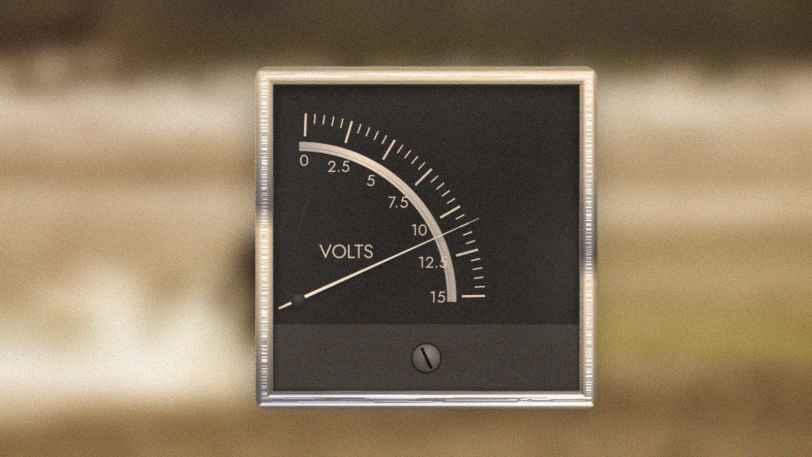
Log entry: V 11
